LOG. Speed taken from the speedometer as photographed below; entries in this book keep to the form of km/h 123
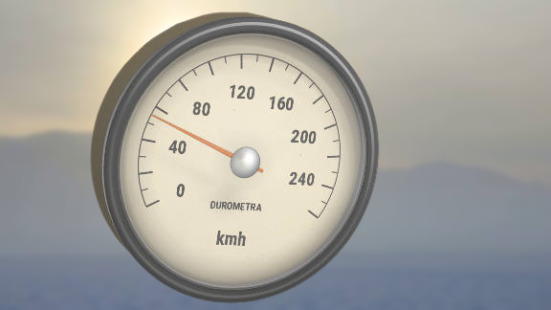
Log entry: km/h 55
